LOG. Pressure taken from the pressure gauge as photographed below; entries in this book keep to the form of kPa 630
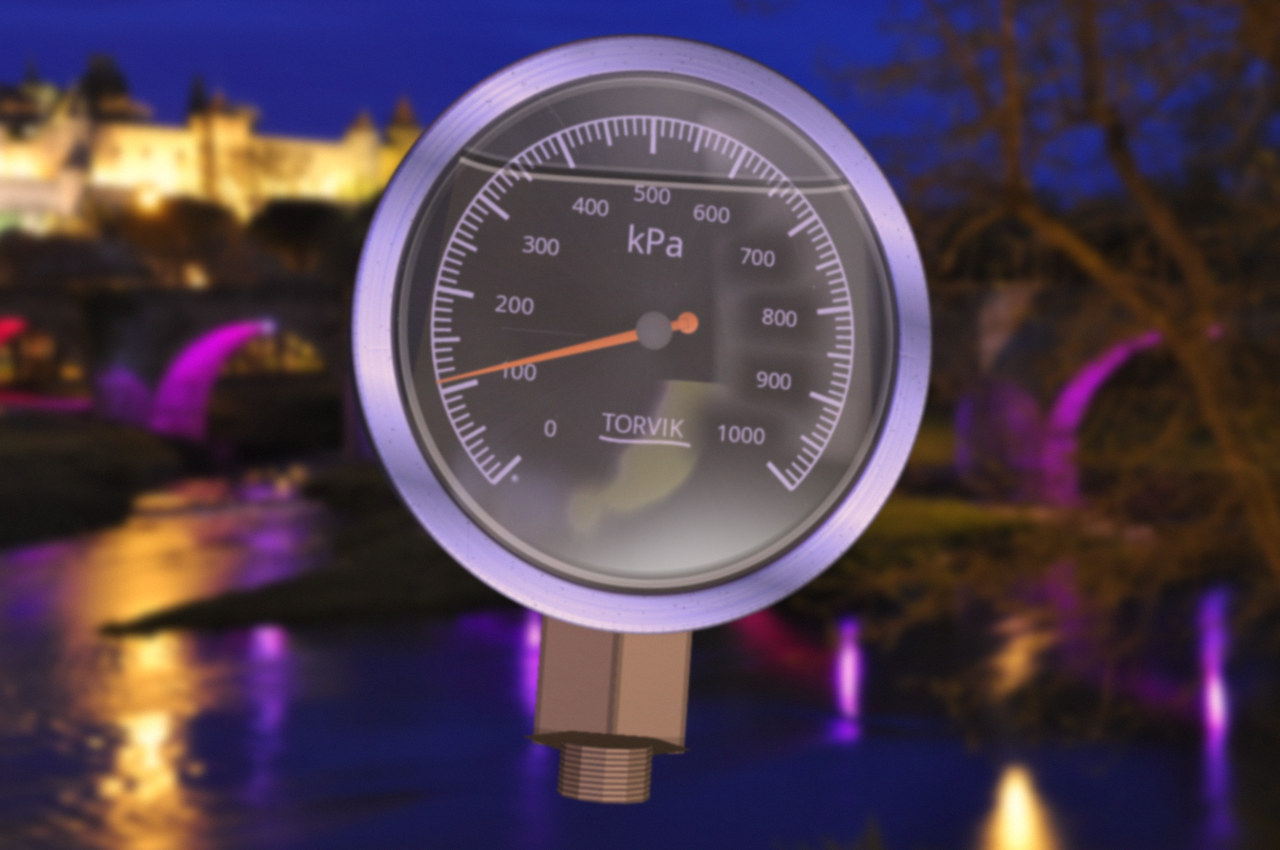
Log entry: kPa 110
